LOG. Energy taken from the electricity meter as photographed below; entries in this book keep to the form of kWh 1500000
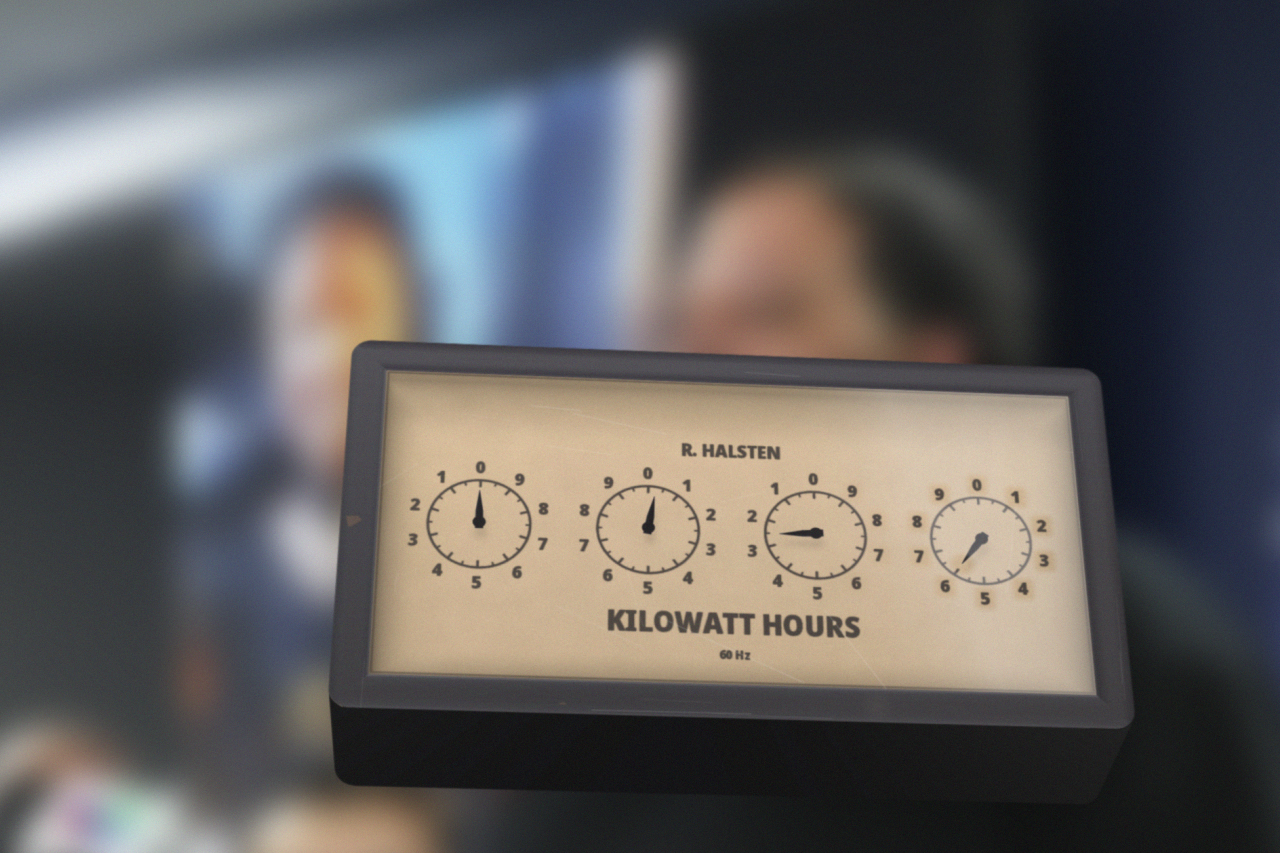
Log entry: kWh 26
